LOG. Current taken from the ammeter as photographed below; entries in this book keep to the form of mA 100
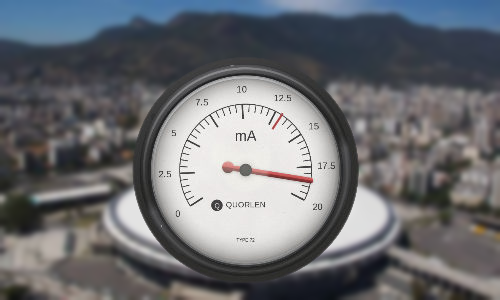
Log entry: mA 18.5
